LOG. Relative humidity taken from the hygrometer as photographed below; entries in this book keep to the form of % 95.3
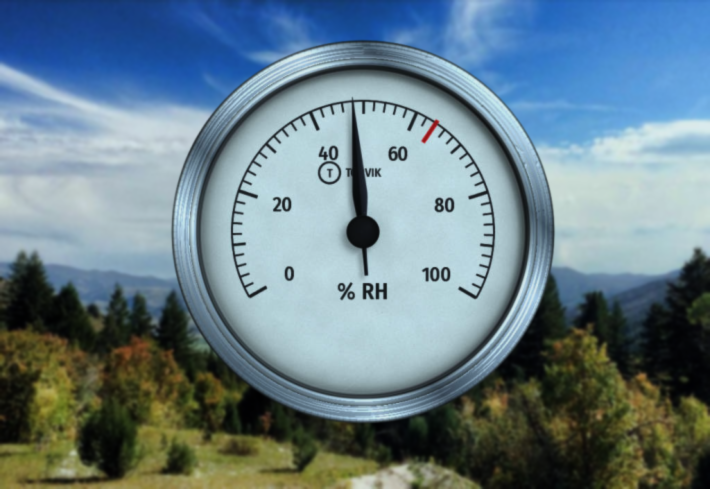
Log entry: % 48
